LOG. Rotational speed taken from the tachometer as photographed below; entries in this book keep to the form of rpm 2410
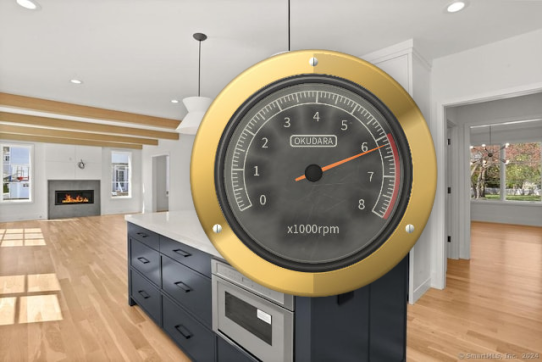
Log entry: rpm 6200
